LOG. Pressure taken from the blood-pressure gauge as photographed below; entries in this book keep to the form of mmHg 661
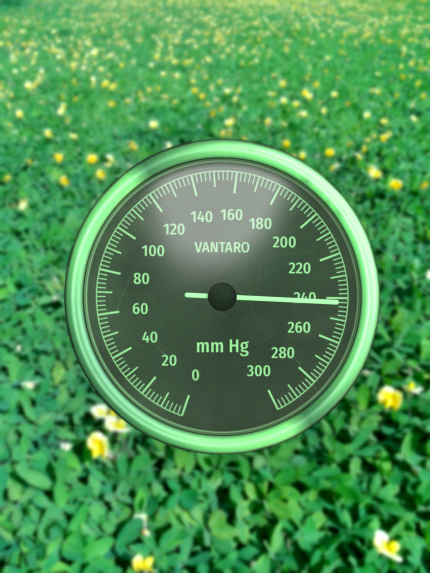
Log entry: mmHg 242
